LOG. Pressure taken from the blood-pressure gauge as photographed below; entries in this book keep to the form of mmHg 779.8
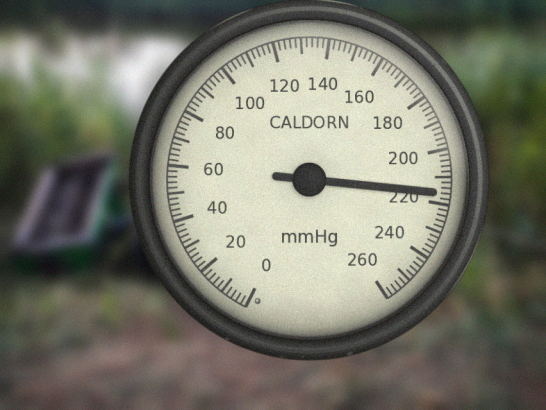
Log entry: mmHg 216
